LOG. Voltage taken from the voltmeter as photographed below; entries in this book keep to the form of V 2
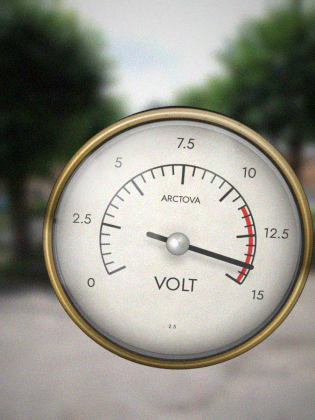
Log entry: V 14
